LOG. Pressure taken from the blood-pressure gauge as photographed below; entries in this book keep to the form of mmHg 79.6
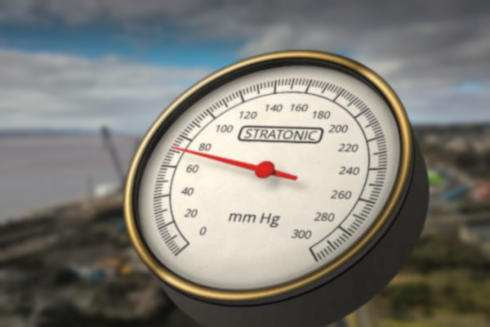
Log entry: mmHg 70
